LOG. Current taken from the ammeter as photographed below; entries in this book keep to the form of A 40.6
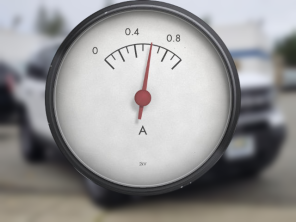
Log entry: A 0.6
